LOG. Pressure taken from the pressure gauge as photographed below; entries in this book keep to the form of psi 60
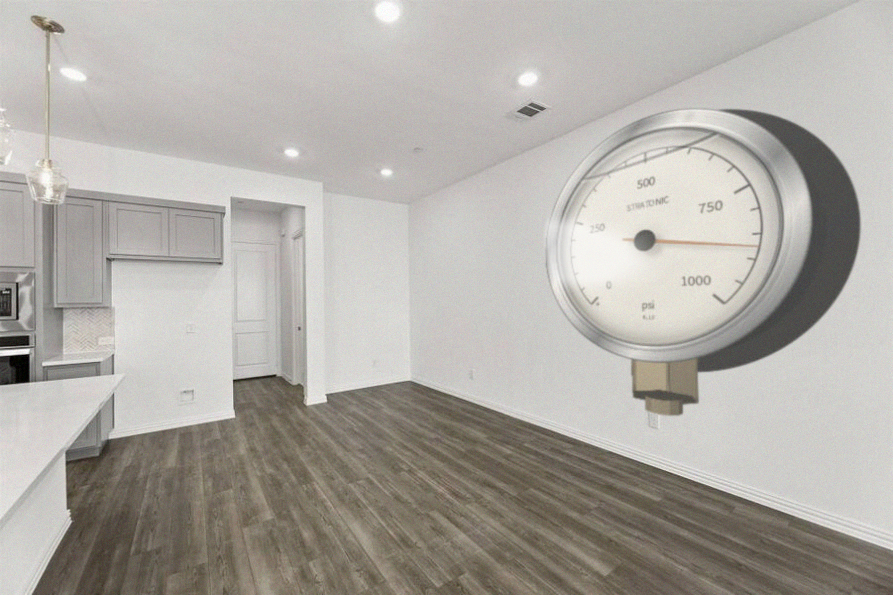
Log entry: psi 875
